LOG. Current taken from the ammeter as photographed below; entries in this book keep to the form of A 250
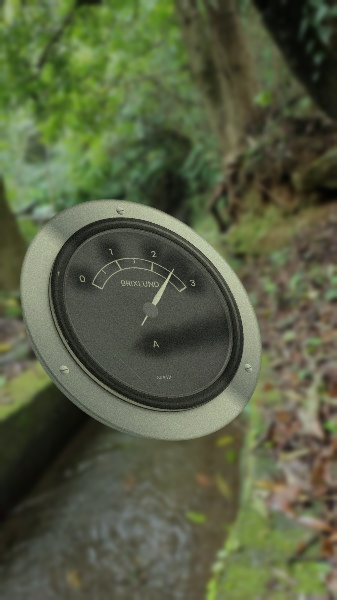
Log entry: A 2.5
